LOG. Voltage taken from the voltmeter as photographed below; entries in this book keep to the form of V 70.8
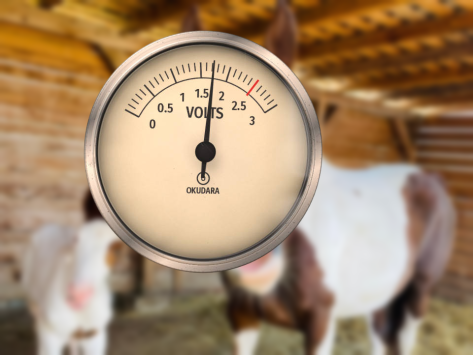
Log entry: V 1.7
